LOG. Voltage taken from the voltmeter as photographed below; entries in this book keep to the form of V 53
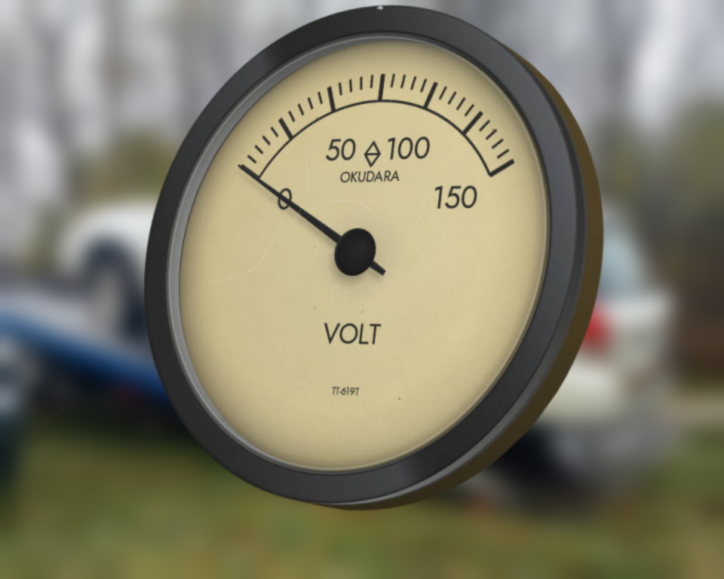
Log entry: V 0
